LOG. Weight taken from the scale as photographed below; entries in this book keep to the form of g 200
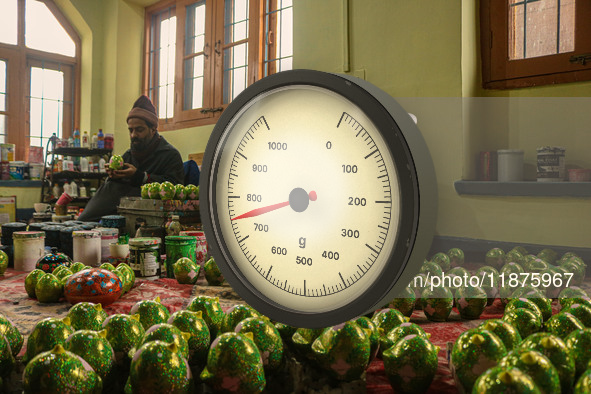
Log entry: g 750
